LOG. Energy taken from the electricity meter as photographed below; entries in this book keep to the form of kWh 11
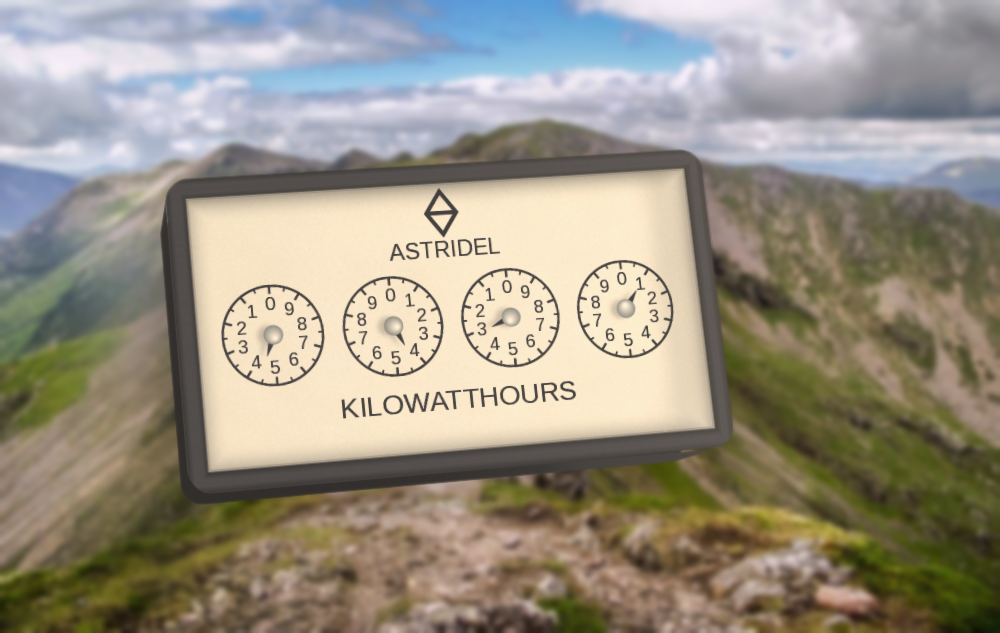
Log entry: kWh 4431
